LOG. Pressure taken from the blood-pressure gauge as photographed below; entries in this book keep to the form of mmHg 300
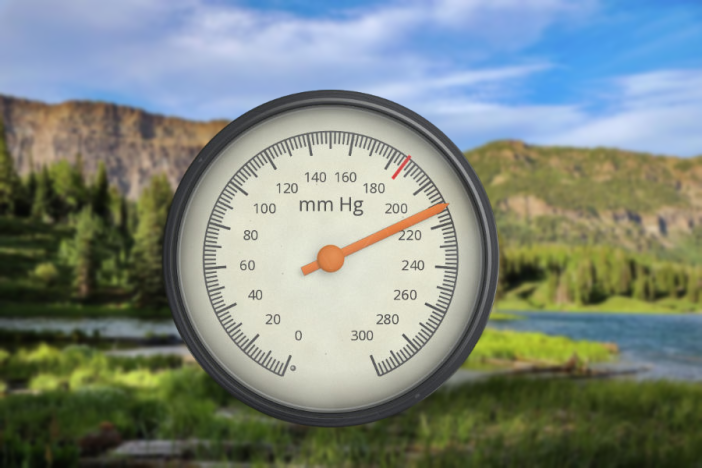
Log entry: mmHg 212
